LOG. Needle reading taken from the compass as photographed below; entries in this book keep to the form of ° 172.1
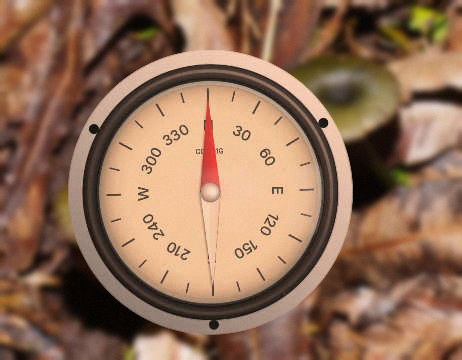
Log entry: ° 0
